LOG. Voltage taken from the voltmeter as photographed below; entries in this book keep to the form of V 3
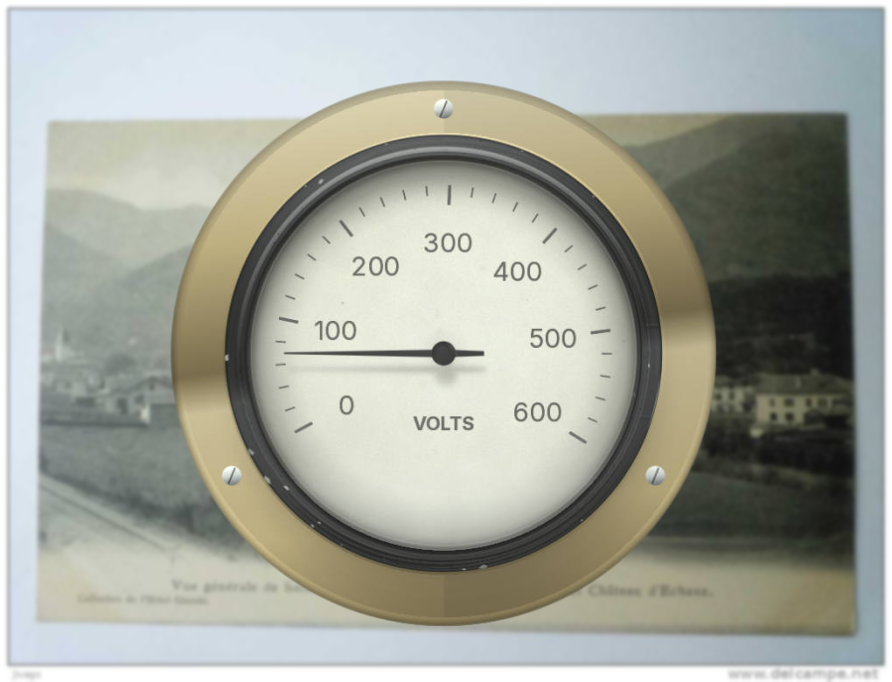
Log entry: V 70
